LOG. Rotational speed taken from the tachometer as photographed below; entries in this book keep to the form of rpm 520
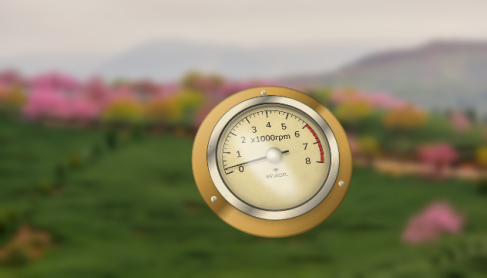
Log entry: rpm 200
